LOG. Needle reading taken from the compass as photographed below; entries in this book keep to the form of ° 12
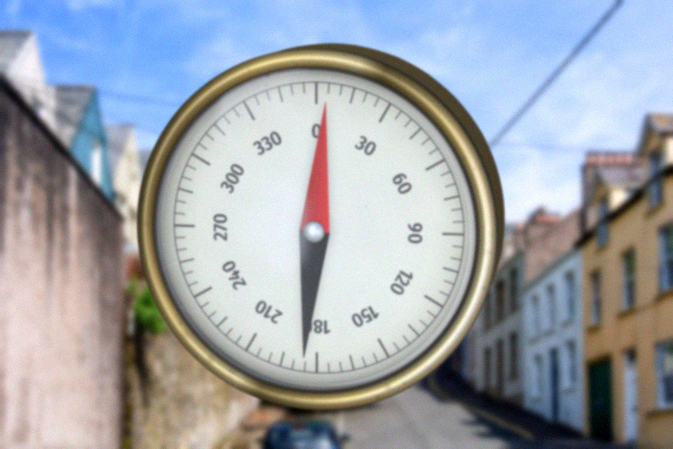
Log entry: ° 5
